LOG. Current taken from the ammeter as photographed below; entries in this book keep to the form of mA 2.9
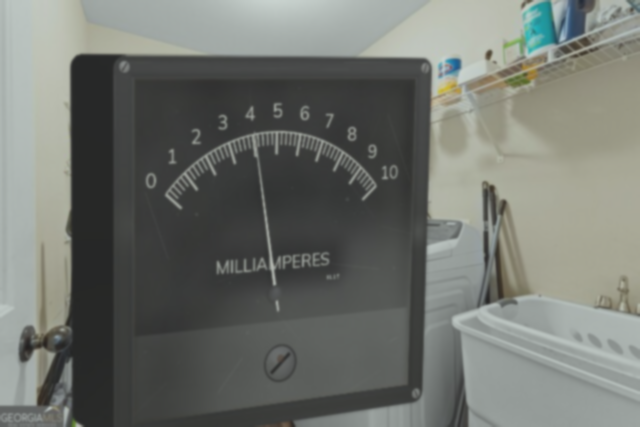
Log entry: mA 4
